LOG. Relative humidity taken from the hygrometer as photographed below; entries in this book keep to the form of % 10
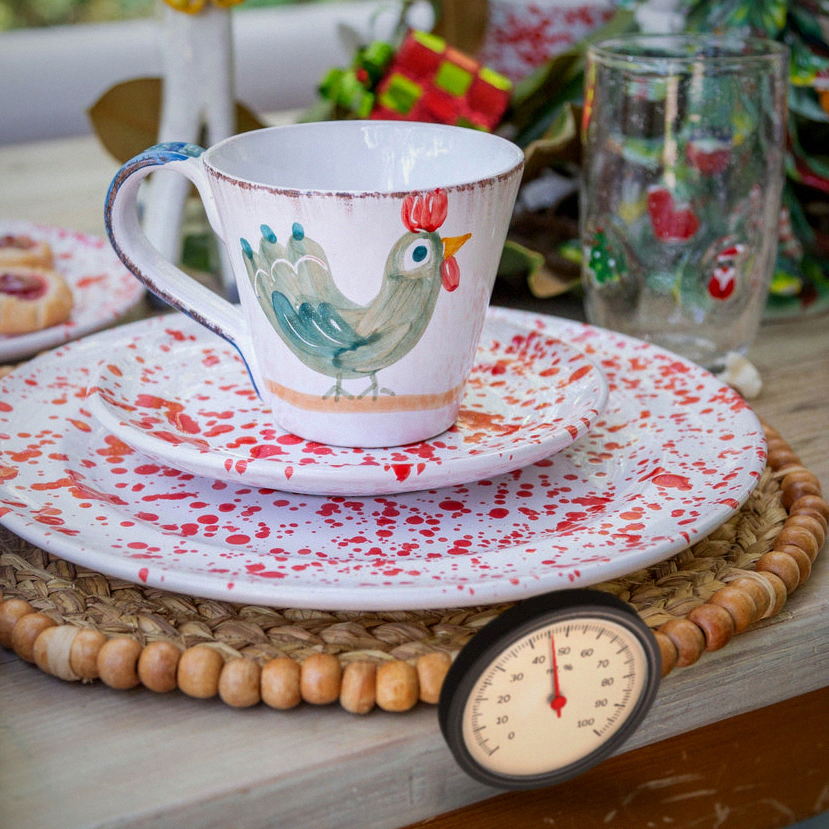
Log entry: % 45
